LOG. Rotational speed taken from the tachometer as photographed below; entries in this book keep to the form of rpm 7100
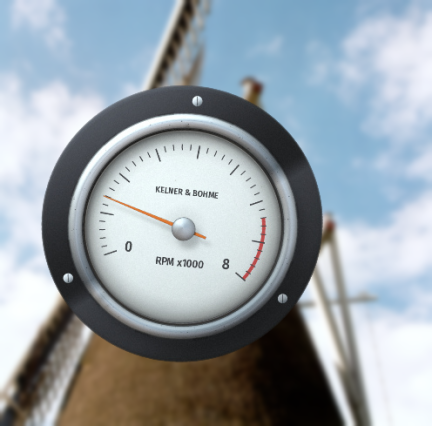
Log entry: rpm 1400
